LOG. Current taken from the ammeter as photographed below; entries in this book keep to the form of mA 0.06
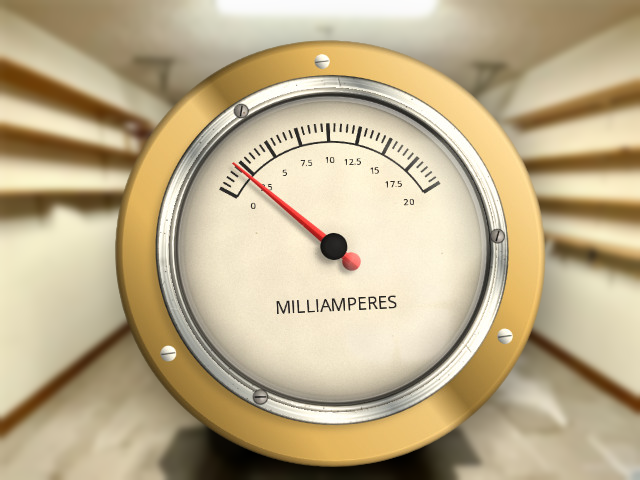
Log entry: mA 2
